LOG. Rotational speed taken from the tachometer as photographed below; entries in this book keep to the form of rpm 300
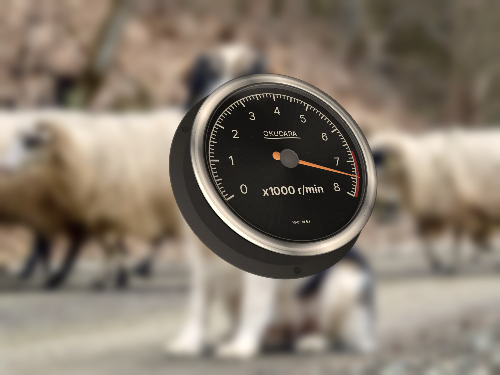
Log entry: rpm 7500
